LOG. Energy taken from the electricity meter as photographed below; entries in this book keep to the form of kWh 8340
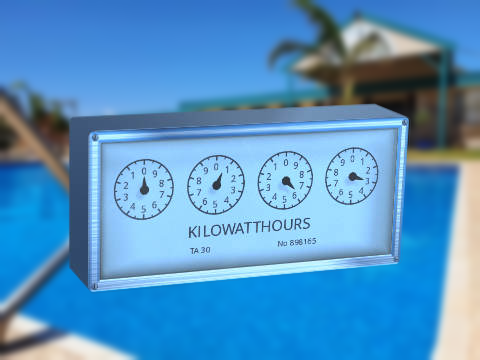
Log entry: kWh 63
